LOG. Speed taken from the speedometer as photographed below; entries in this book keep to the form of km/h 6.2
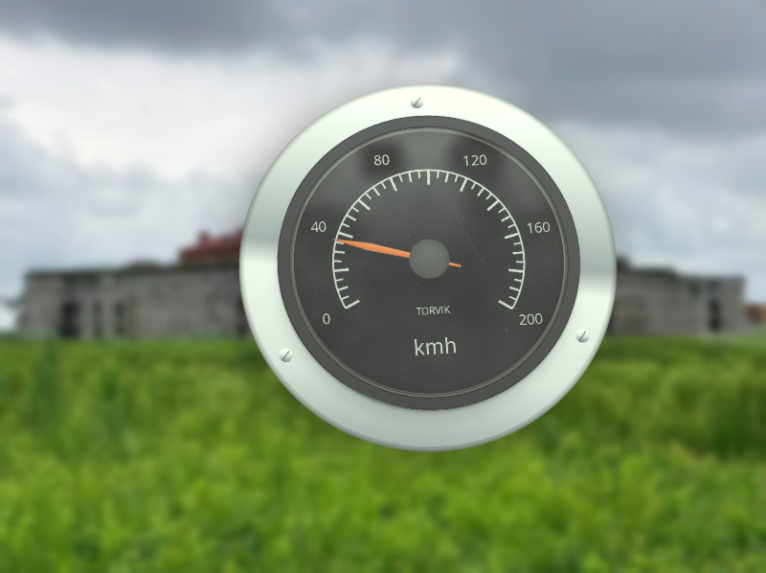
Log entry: km/h 35
